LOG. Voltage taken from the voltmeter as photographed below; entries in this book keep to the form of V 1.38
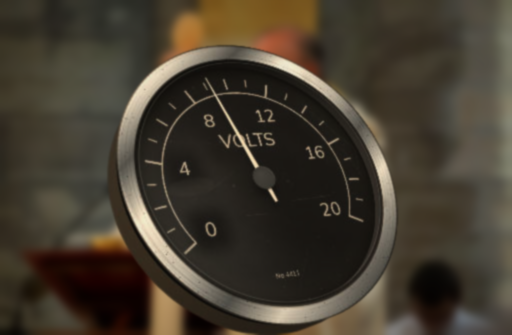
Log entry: V 9
